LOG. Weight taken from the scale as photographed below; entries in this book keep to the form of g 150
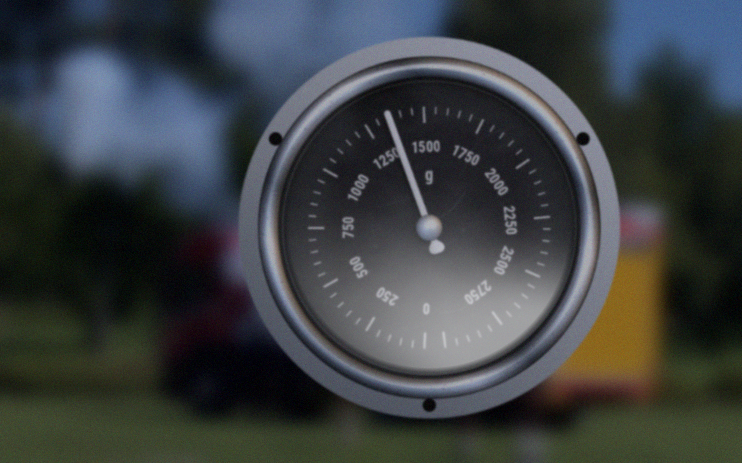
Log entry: g 1350
